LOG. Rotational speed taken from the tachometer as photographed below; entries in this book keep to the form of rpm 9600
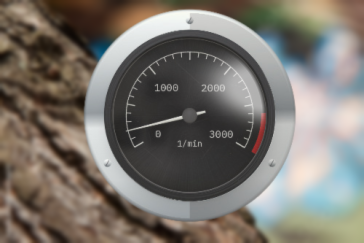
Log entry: rpm 200
